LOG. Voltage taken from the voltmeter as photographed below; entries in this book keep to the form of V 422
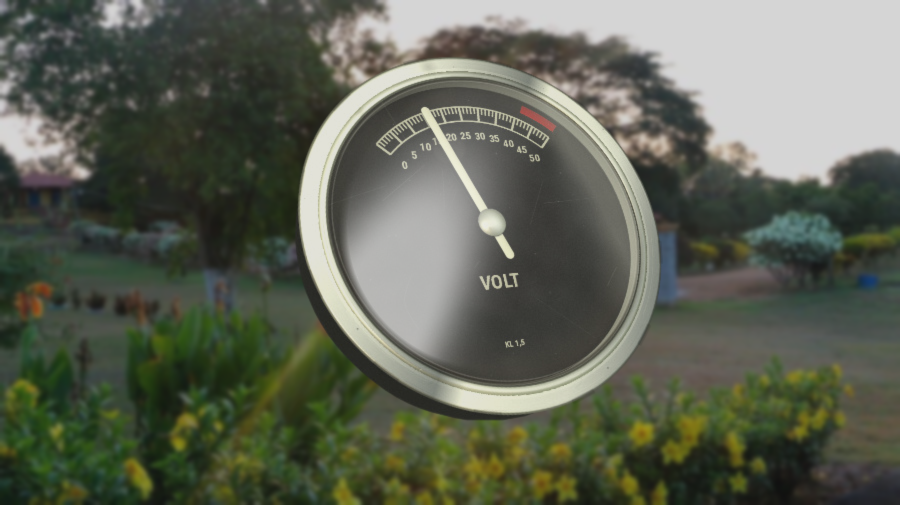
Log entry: V 15
